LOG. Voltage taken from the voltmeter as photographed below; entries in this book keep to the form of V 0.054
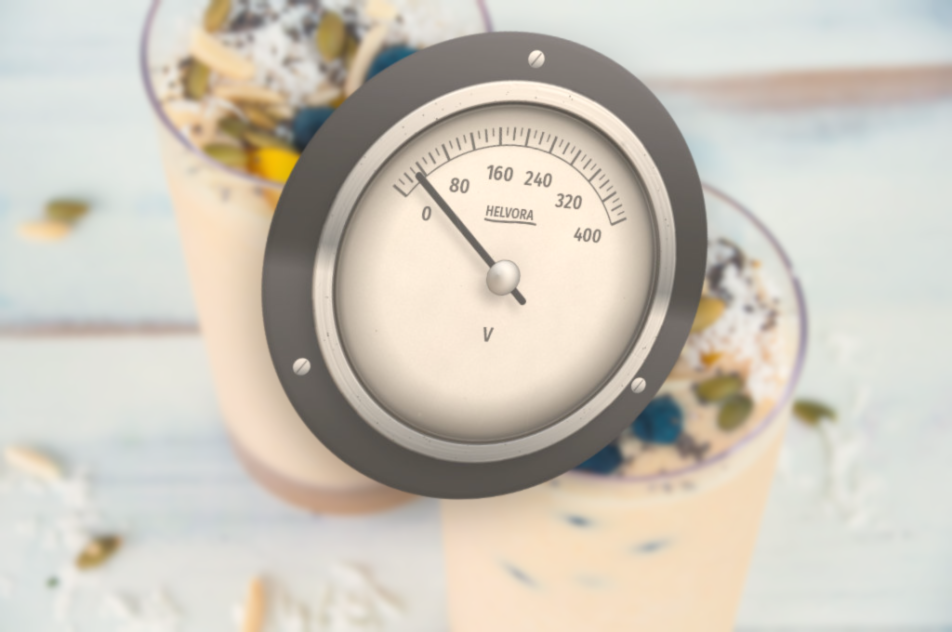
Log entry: V 30
